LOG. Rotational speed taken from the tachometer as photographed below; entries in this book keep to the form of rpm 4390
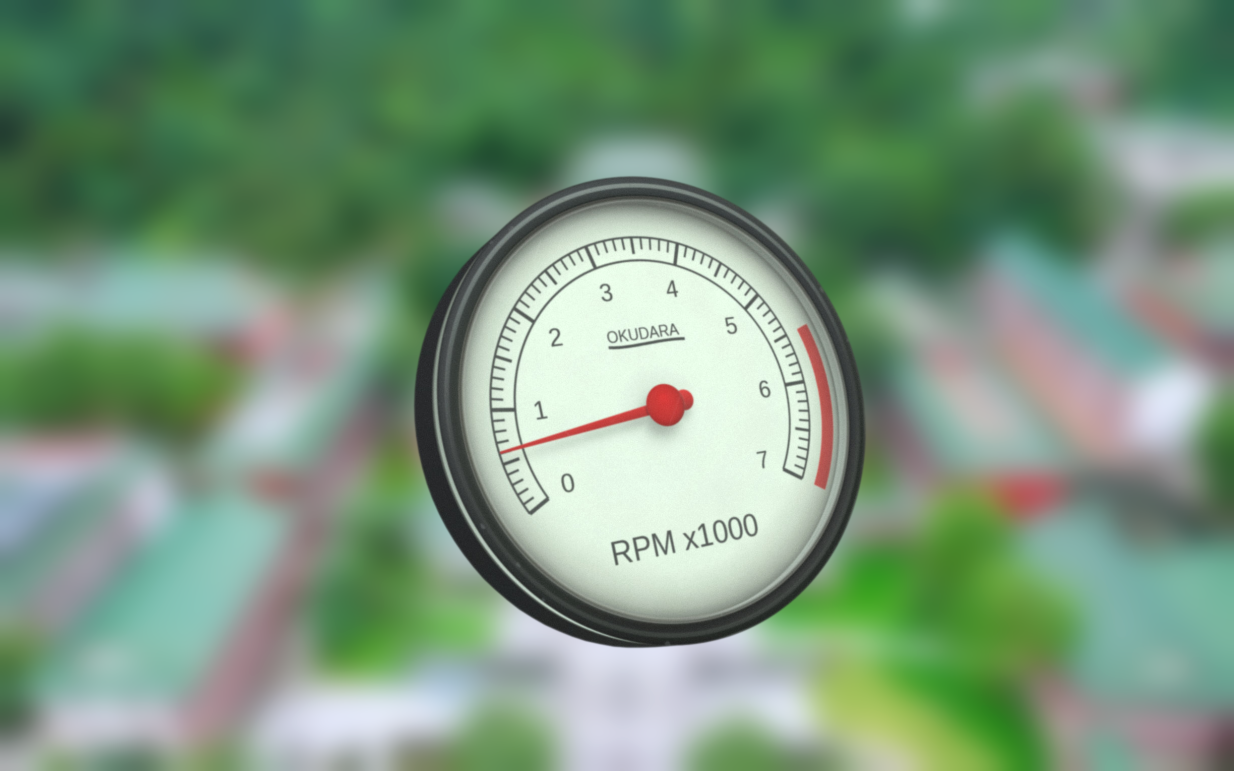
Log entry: rpm 600
